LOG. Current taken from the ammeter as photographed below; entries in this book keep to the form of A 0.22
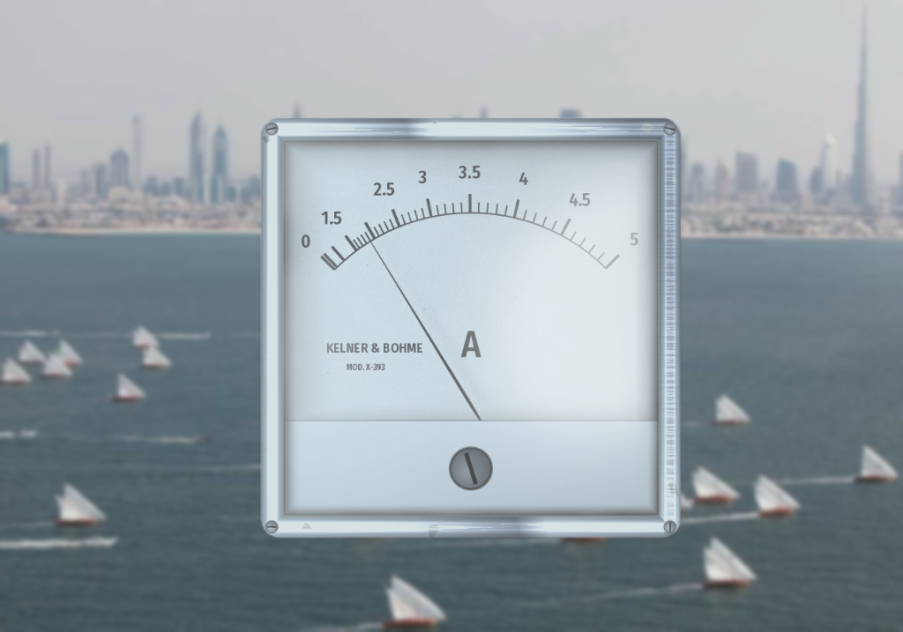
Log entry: A 1.9
